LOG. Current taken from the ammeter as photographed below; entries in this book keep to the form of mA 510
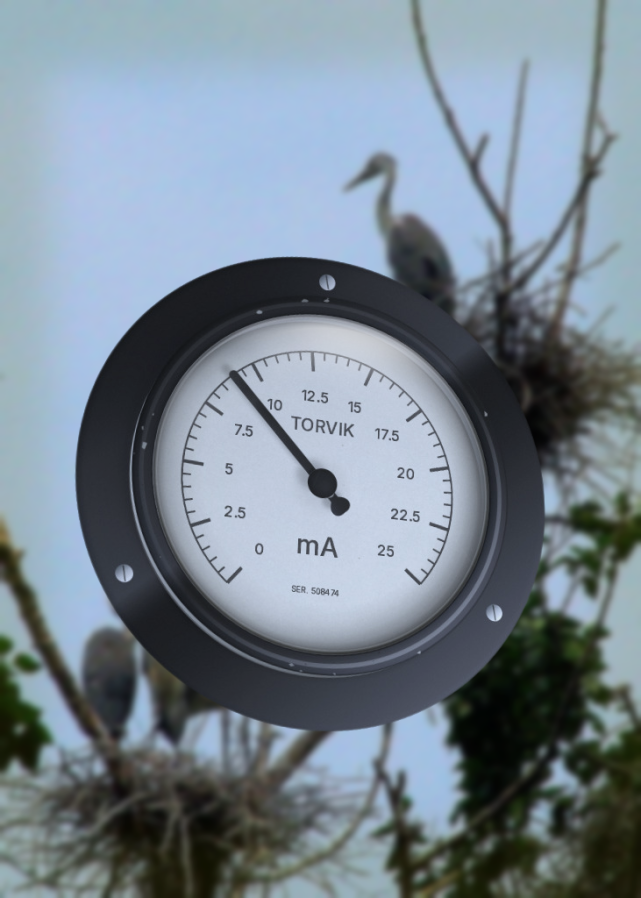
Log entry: mA 9
